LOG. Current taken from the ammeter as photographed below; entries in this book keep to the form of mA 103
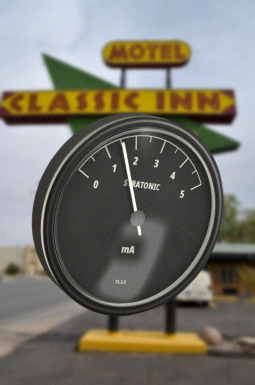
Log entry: mA 1.5
